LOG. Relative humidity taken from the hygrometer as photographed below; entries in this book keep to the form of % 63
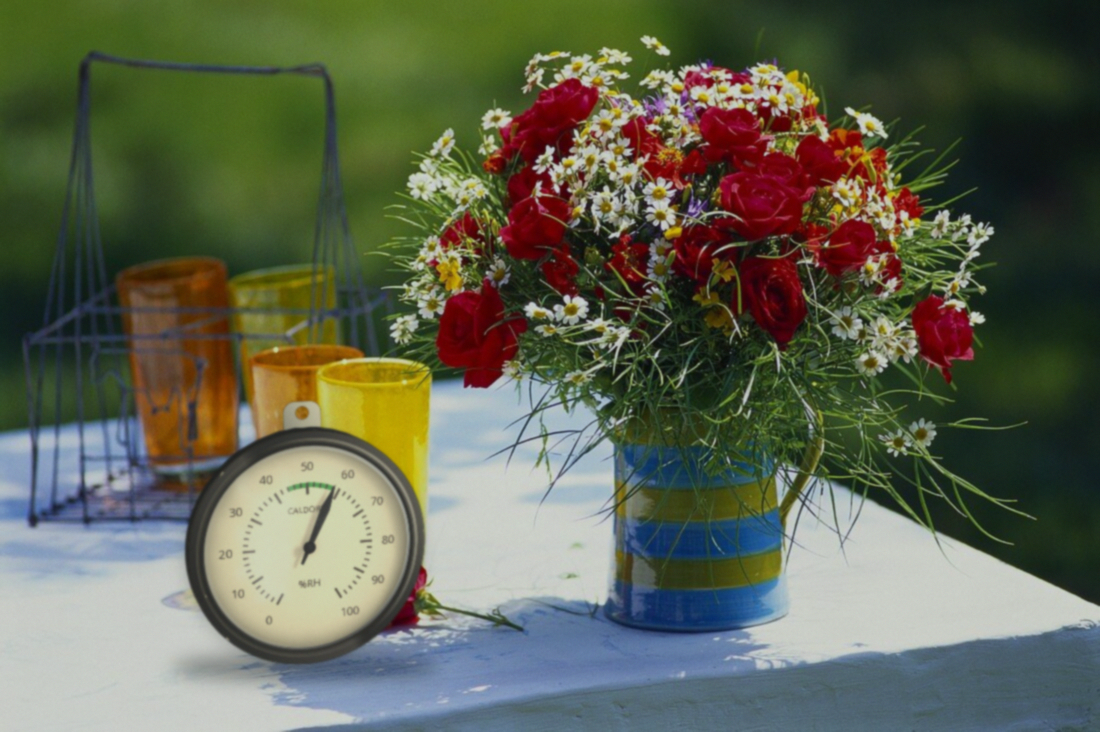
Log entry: % 58
